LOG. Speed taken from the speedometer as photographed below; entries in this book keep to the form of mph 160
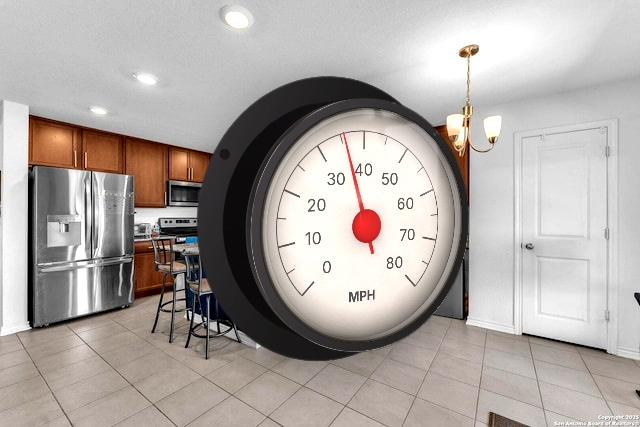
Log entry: mph 35
